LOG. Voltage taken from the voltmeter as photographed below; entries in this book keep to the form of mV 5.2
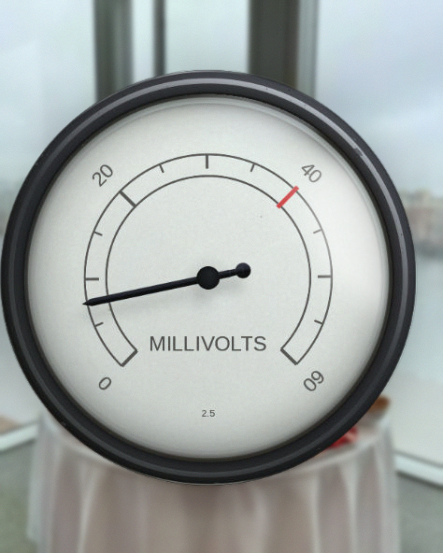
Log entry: mV 7.5
